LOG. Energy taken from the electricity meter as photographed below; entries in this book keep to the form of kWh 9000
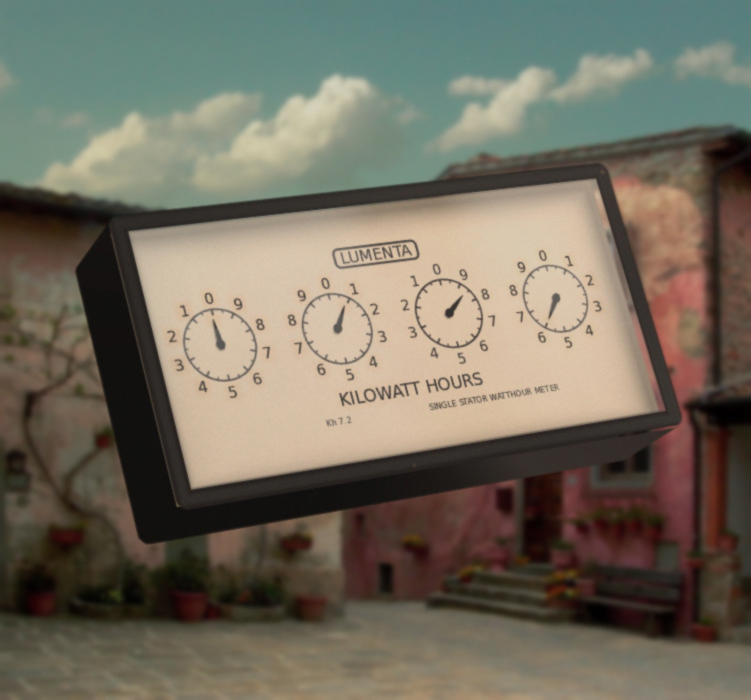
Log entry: kWh 86
